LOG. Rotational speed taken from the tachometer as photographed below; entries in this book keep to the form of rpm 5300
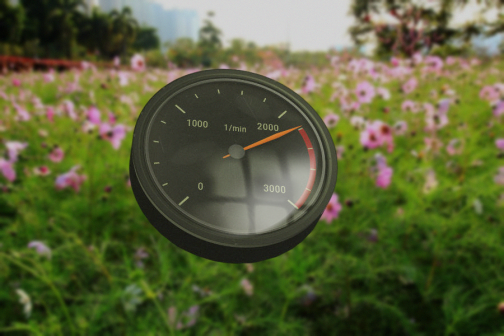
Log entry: rpm 2200
